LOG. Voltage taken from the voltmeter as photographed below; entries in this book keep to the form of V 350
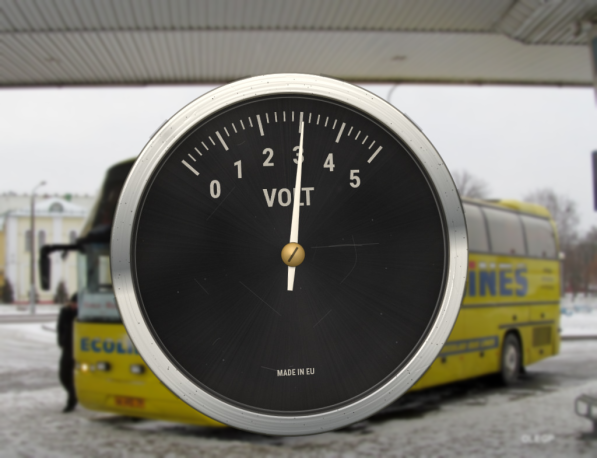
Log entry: V 3
